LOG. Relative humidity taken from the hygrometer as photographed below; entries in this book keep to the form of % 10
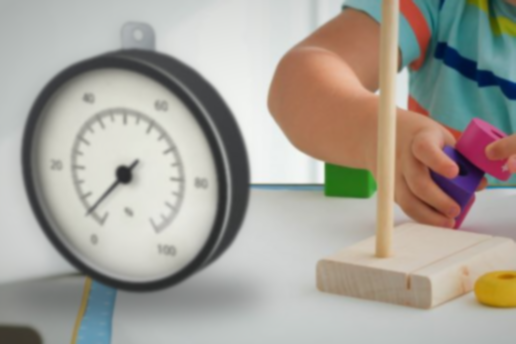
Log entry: % 5
